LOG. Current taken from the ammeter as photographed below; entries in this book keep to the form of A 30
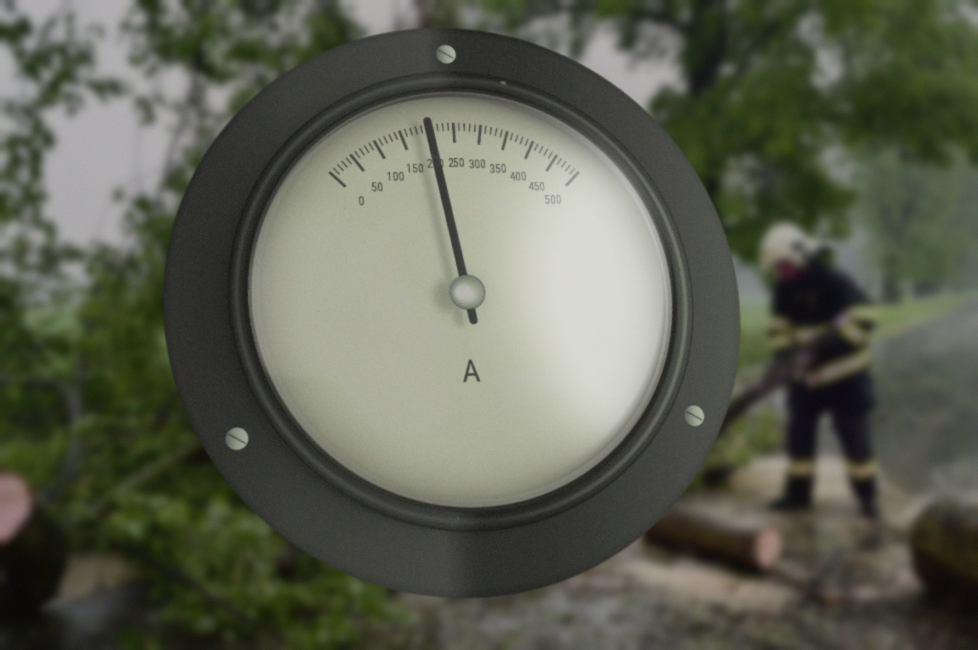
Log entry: A 200
